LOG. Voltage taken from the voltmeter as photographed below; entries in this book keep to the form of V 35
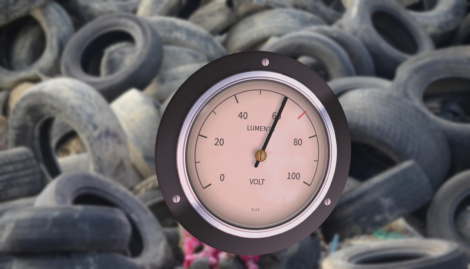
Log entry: V 60
